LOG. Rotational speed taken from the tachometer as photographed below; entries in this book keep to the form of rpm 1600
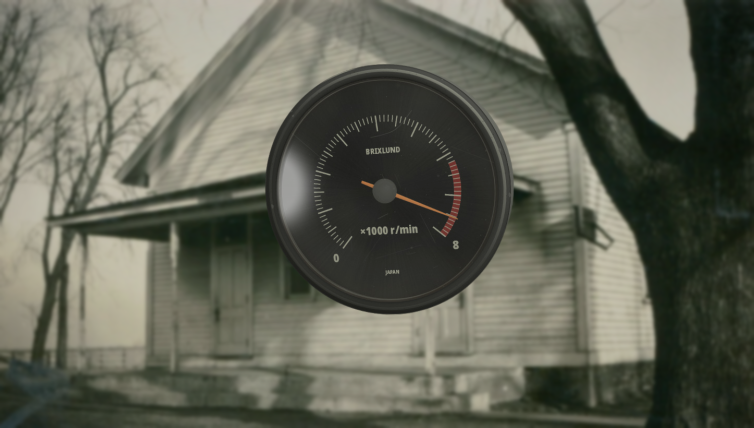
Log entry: rpm 7500
